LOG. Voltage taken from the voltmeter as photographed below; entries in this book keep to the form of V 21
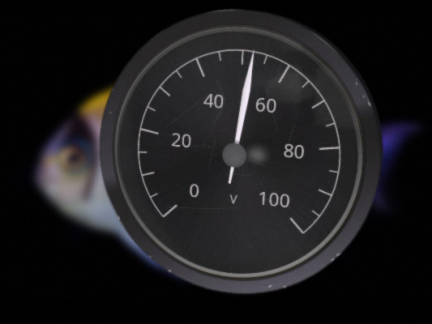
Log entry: V 52.5
